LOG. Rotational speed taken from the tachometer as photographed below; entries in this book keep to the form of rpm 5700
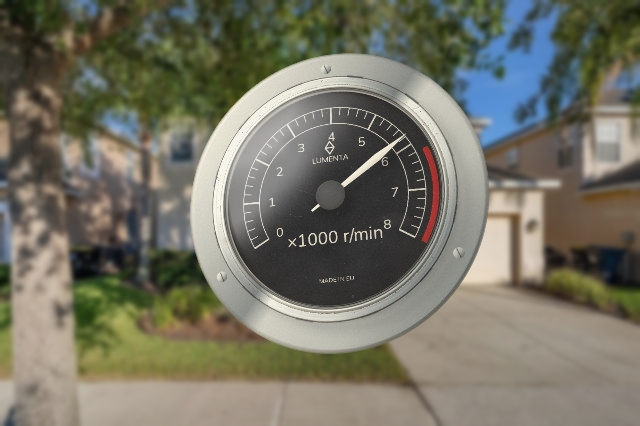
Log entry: rpm 5800
